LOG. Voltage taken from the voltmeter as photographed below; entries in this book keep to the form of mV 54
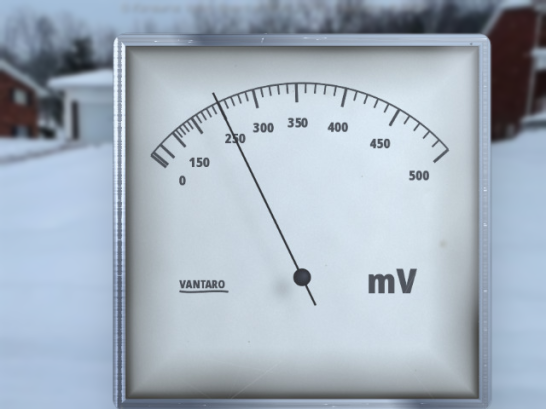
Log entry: mV 250
